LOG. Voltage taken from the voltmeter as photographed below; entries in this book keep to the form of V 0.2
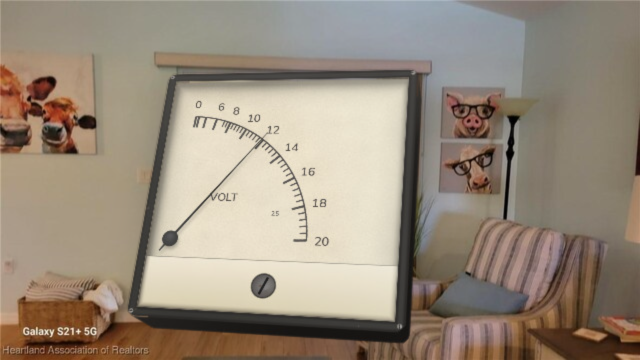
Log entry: V 12
